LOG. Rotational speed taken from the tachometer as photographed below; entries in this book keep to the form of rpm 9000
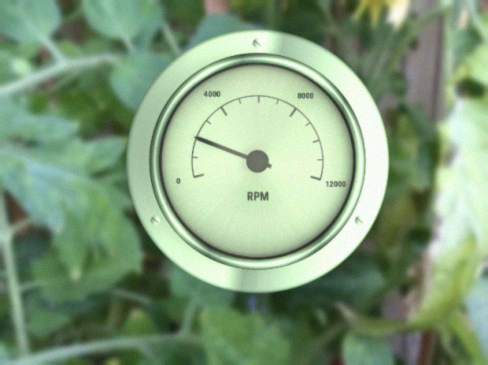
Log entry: rpm 2000
